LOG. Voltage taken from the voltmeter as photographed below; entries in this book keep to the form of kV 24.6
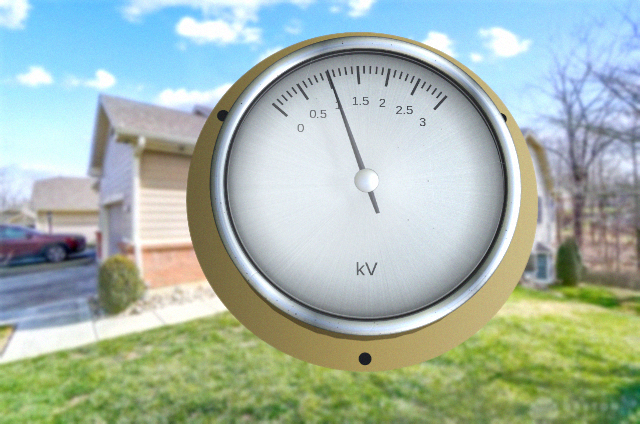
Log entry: kV 1
